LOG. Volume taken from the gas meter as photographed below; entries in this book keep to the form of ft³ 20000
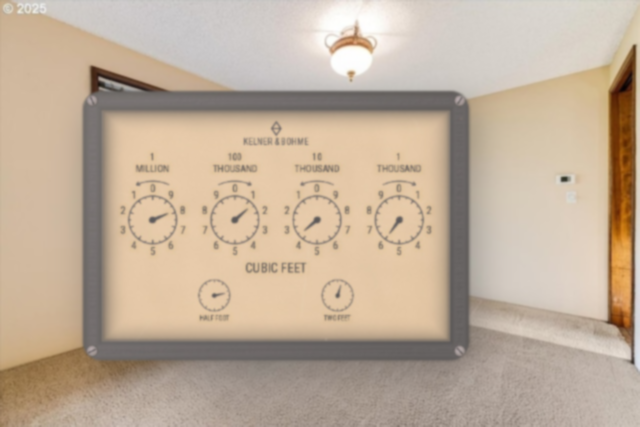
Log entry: ft³ 813600
